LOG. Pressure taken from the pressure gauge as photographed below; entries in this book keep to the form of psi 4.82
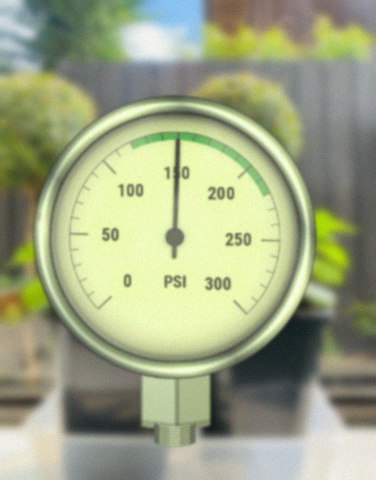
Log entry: psi 150
